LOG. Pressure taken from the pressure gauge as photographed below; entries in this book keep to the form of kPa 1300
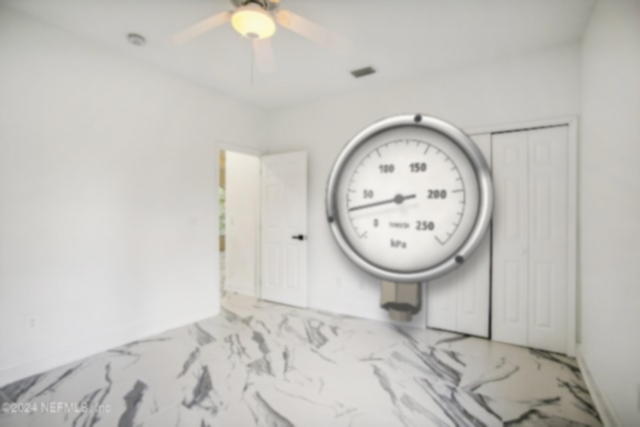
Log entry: kPa 30
